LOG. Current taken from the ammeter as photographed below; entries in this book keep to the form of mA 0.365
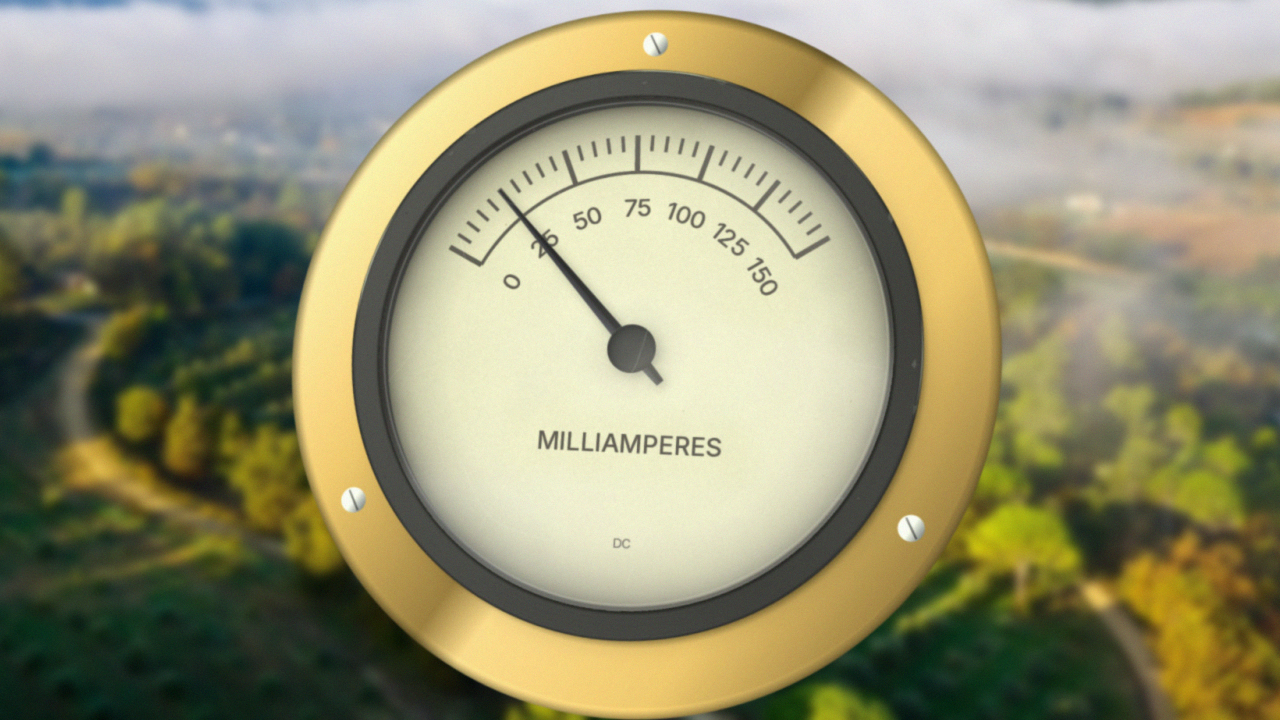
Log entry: mA 25
